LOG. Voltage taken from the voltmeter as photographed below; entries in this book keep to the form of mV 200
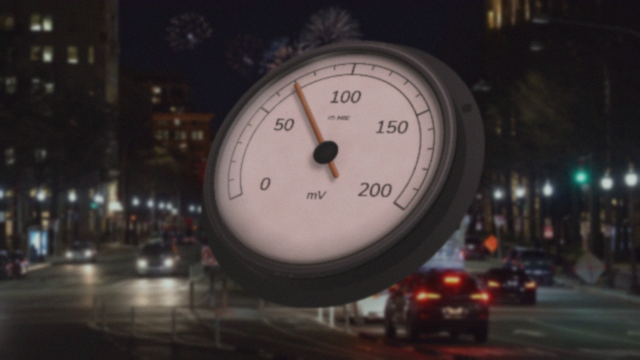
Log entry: mV 70
